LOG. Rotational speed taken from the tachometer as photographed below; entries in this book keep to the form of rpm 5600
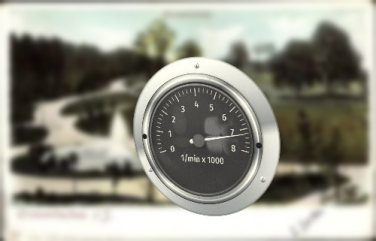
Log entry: rpm 7200
